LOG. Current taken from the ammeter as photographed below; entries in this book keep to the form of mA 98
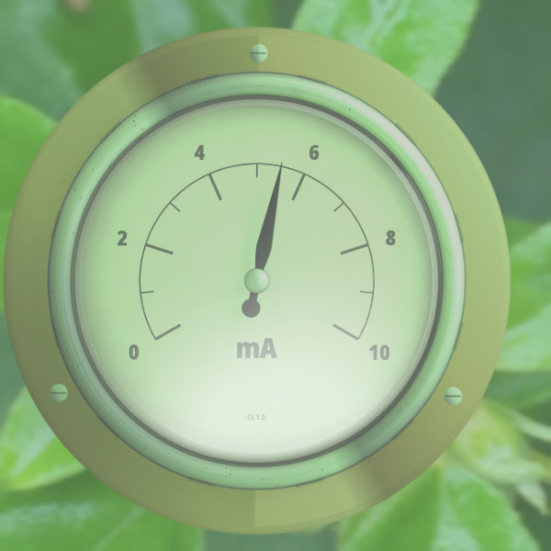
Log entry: mA 5.5
